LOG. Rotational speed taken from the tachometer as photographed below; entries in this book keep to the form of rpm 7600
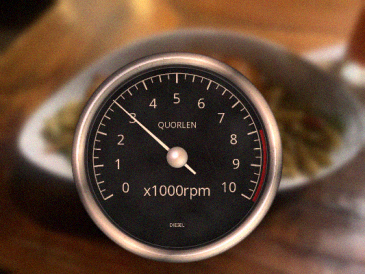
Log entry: rpm 3000
